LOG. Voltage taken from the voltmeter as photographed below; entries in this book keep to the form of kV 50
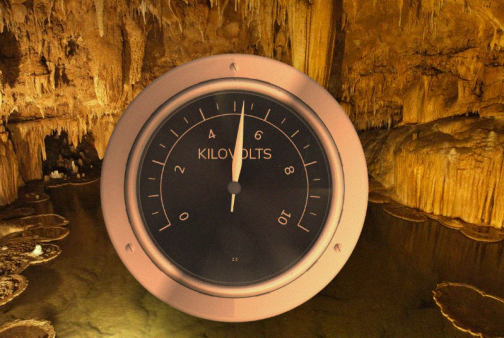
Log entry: kV 5.25
